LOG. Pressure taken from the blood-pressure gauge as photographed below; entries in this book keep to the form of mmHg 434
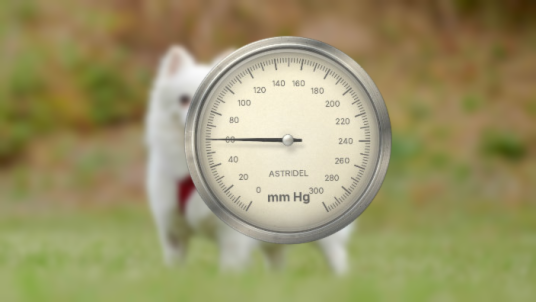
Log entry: mmHg 60
